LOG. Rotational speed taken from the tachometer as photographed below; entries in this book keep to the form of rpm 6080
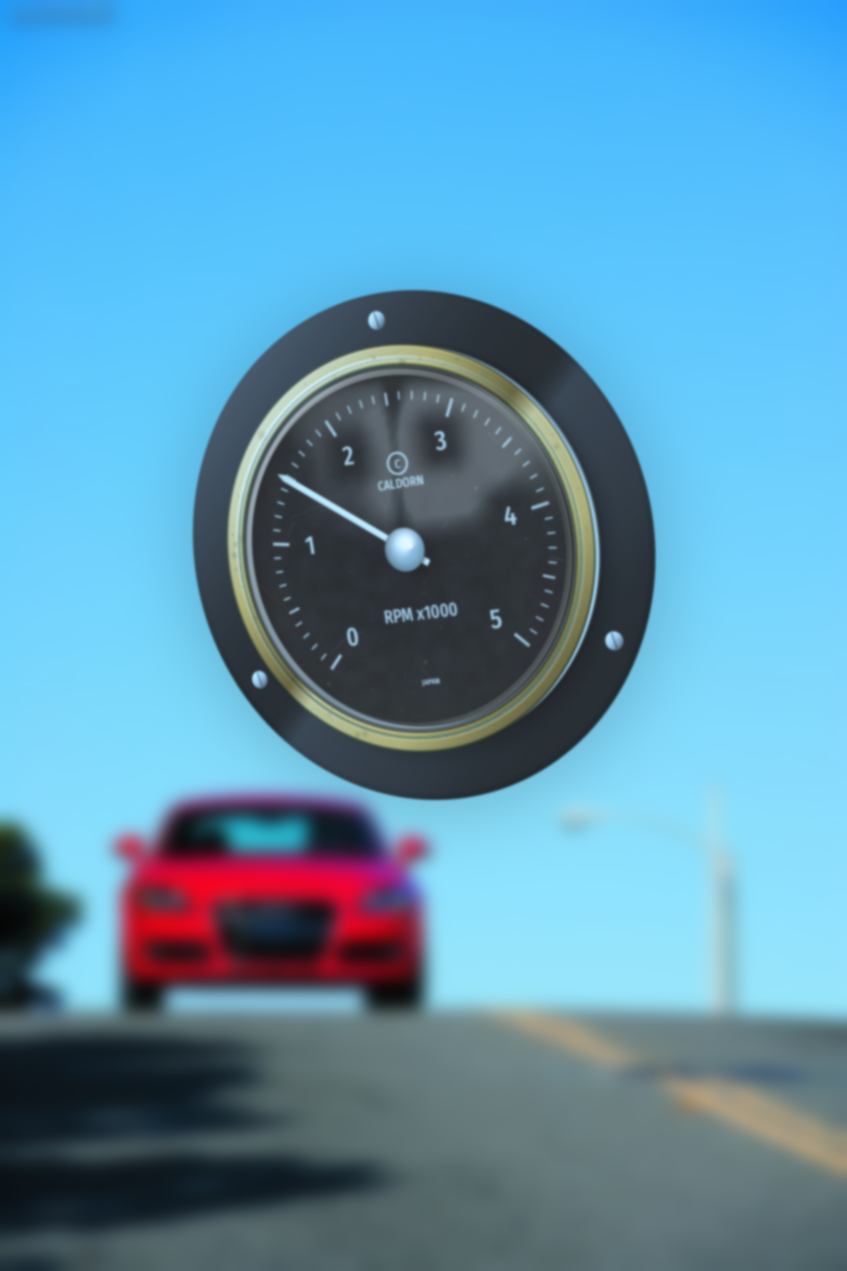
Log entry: rpm 1500
